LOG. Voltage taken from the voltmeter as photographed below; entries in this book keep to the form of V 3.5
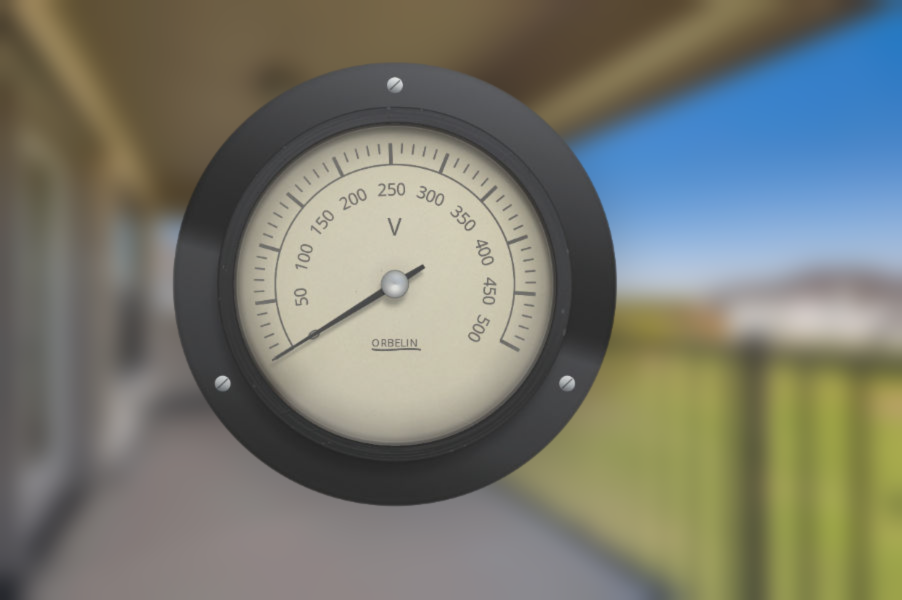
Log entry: V 0
